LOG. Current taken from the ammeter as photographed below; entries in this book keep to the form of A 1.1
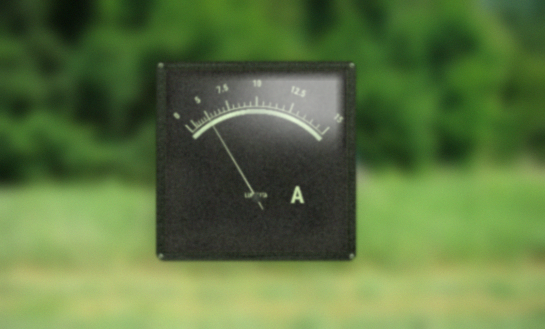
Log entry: A 5
